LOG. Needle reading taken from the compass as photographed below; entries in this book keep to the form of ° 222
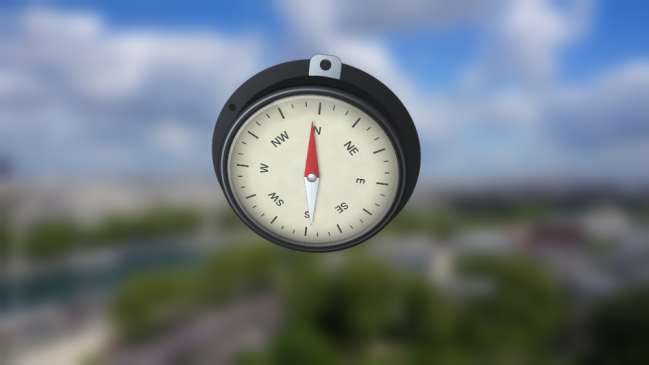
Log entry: ° 355
